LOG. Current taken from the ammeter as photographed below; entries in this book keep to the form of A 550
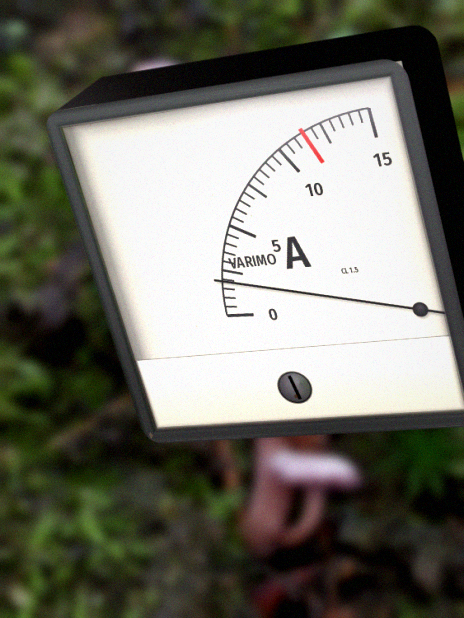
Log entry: A 2
